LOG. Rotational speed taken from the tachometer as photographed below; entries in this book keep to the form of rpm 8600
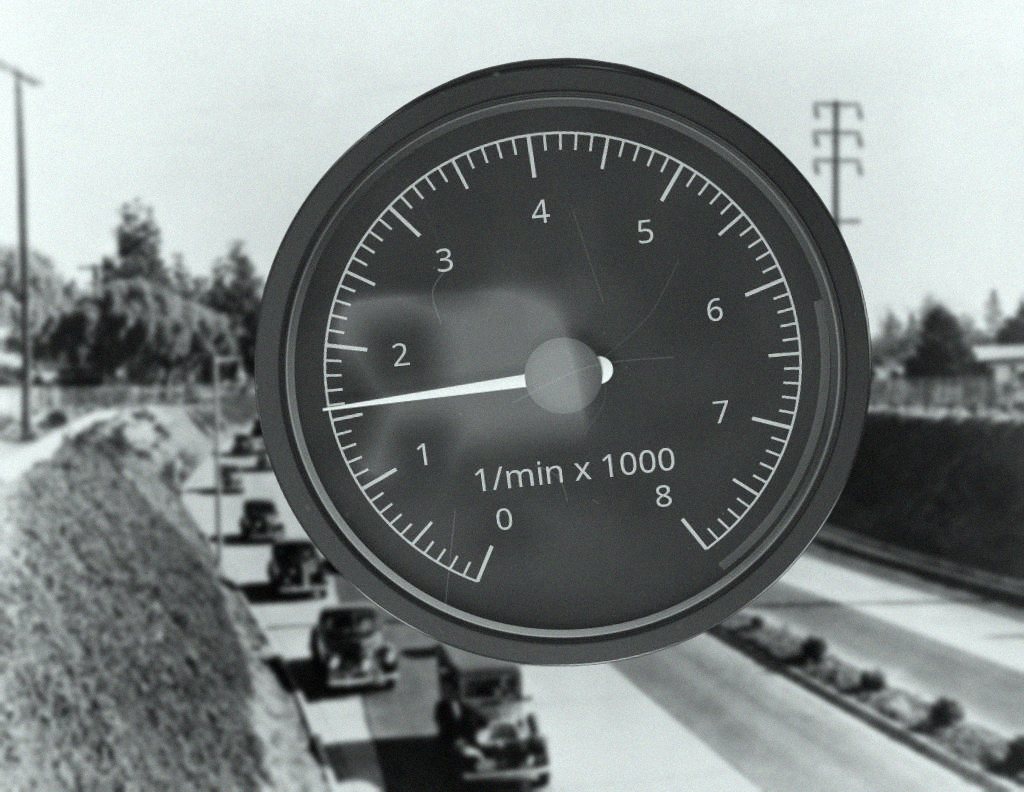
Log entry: rpm 1600
